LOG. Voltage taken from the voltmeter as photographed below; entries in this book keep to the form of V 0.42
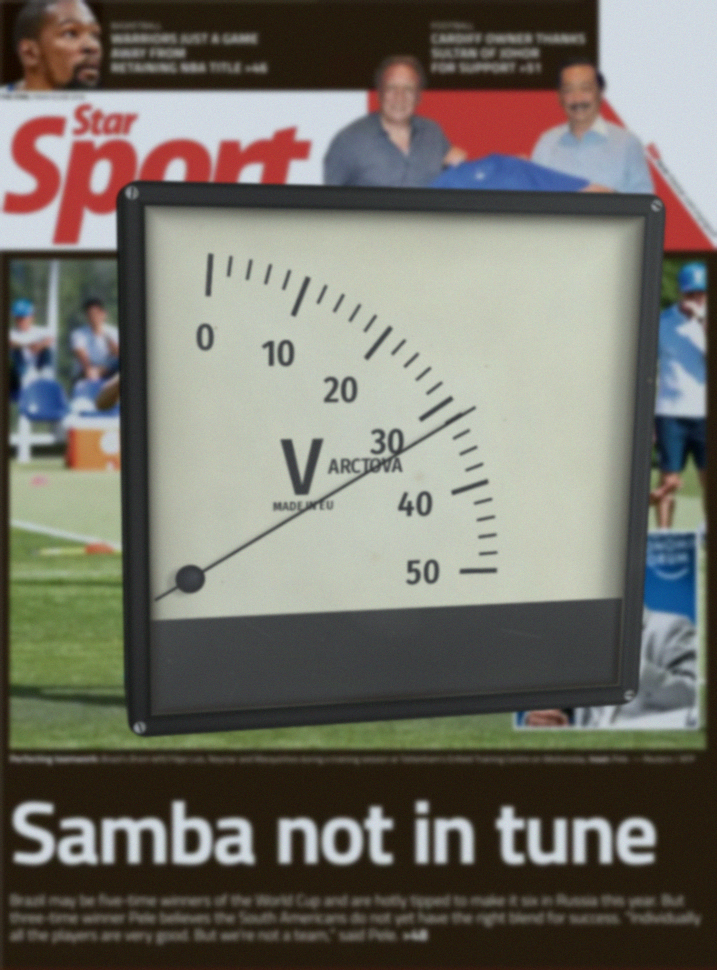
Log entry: V 32
